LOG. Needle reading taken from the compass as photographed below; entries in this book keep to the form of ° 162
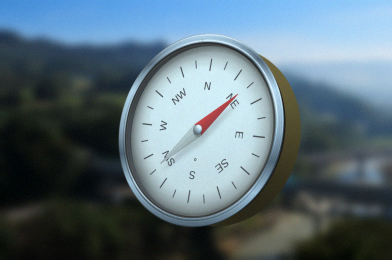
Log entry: ° 45
